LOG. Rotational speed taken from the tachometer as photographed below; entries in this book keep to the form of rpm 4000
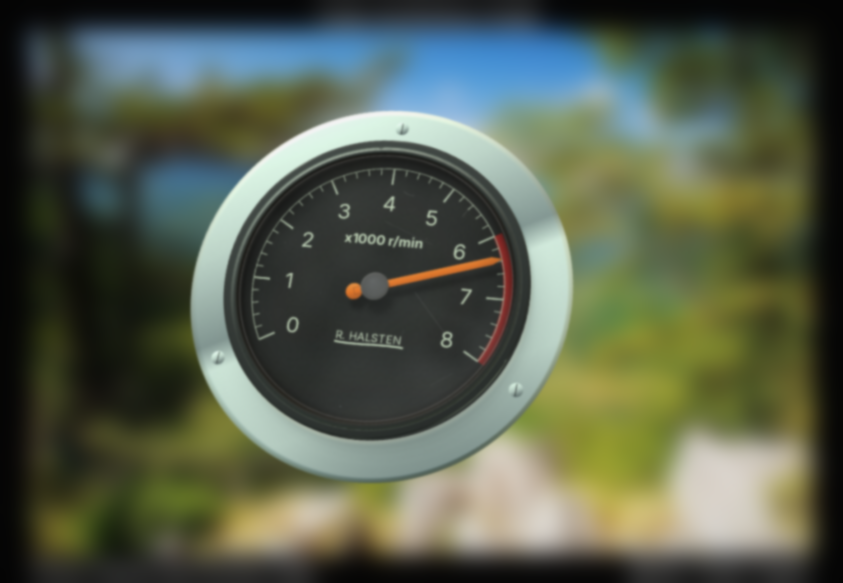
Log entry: rpm 6400
